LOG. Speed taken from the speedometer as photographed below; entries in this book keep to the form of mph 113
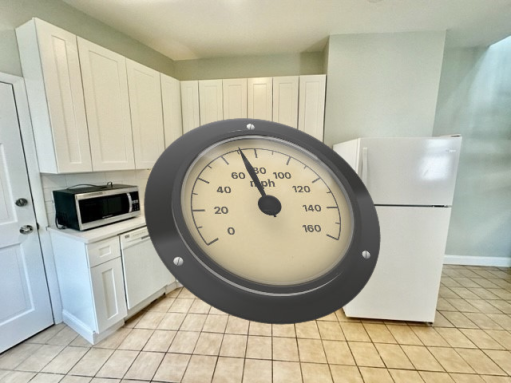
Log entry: mph 70
